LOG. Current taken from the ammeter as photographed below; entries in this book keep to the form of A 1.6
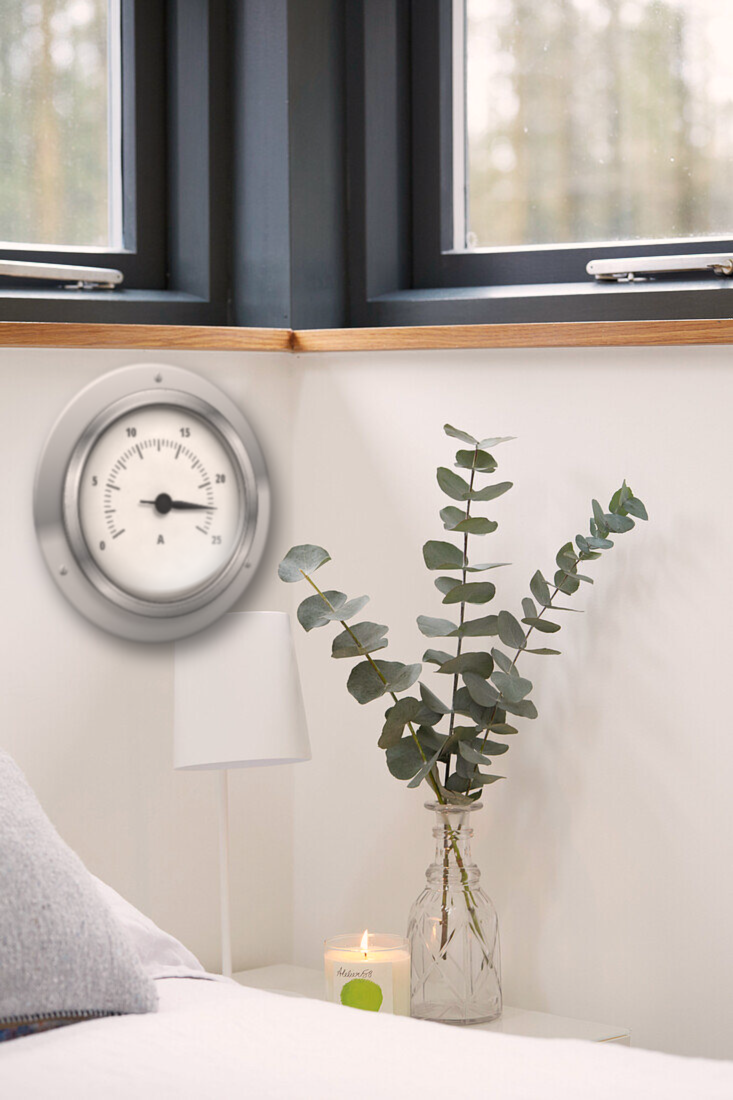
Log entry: A 22.5
